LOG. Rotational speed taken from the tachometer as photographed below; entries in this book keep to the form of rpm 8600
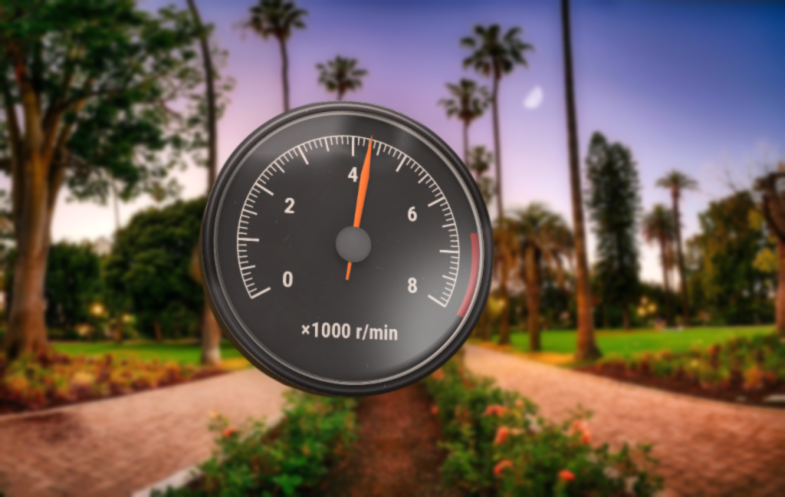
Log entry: rpm 4300
